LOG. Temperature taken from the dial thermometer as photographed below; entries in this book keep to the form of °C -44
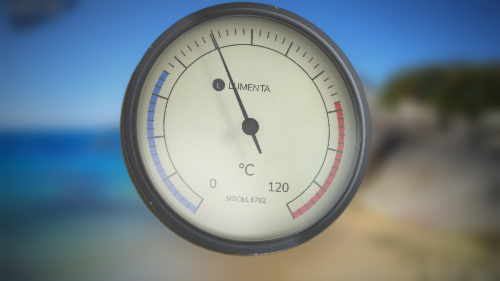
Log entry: °C 50
